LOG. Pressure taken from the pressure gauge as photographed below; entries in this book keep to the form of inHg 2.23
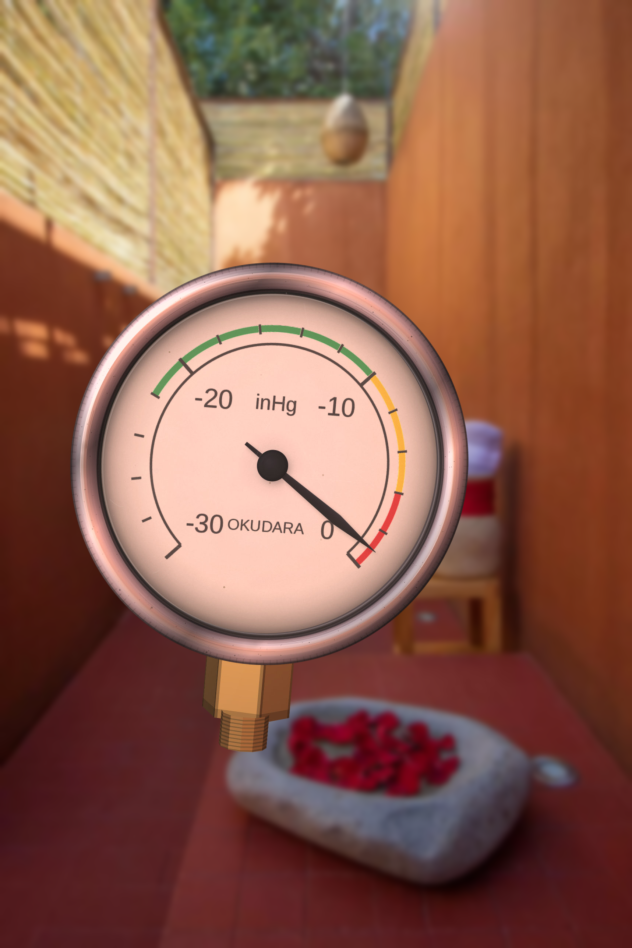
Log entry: inHg -1
